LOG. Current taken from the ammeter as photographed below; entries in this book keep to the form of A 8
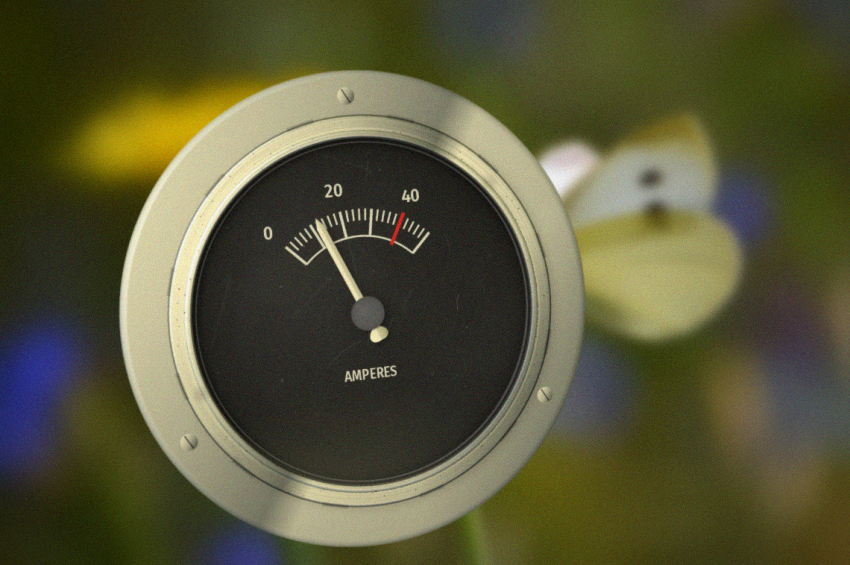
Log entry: A 12
